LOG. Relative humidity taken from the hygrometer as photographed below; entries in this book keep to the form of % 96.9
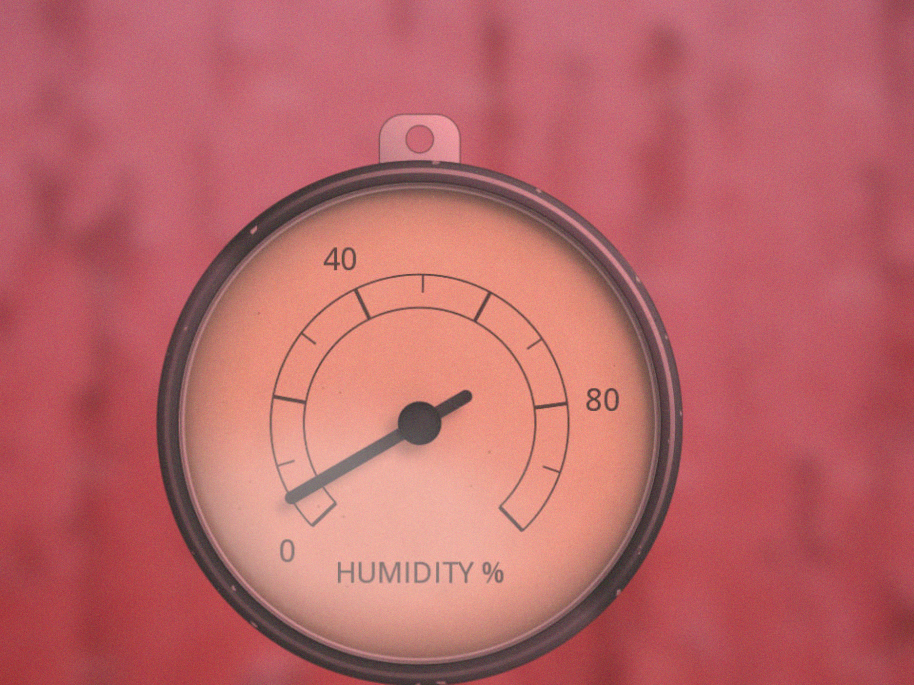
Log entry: % 5
